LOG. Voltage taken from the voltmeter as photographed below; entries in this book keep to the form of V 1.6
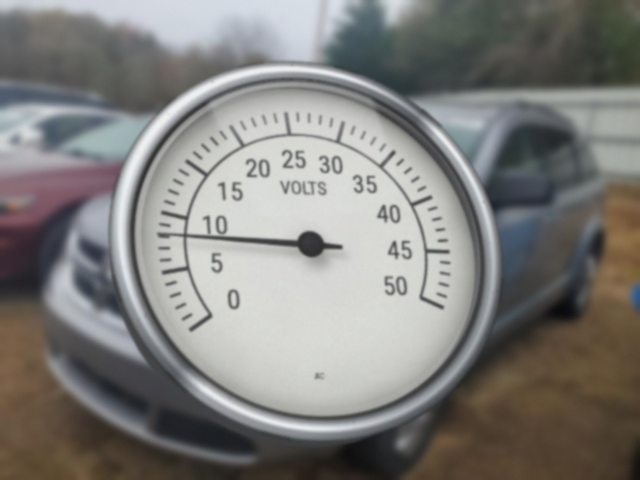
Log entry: V 8
